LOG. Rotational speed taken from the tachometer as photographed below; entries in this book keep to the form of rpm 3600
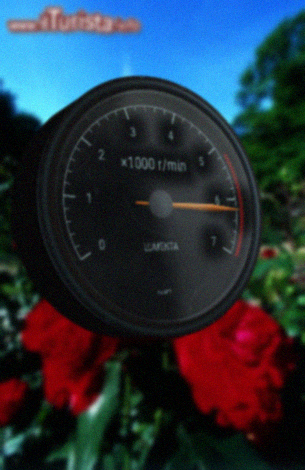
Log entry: rpm 6200
